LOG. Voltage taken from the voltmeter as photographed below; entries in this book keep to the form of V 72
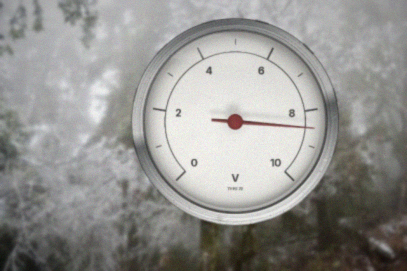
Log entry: V 8.5
